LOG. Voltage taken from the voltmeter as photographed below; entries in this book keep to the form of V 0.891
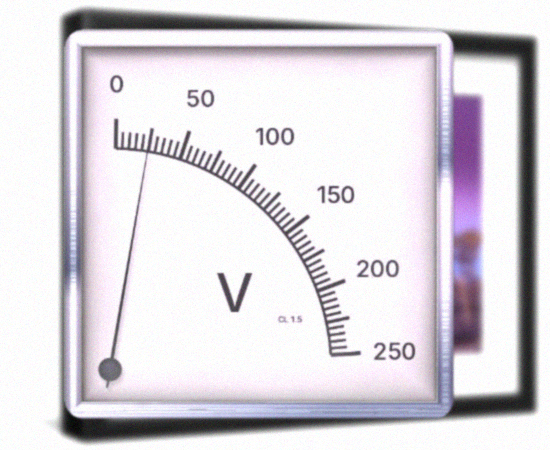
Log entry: V 25
